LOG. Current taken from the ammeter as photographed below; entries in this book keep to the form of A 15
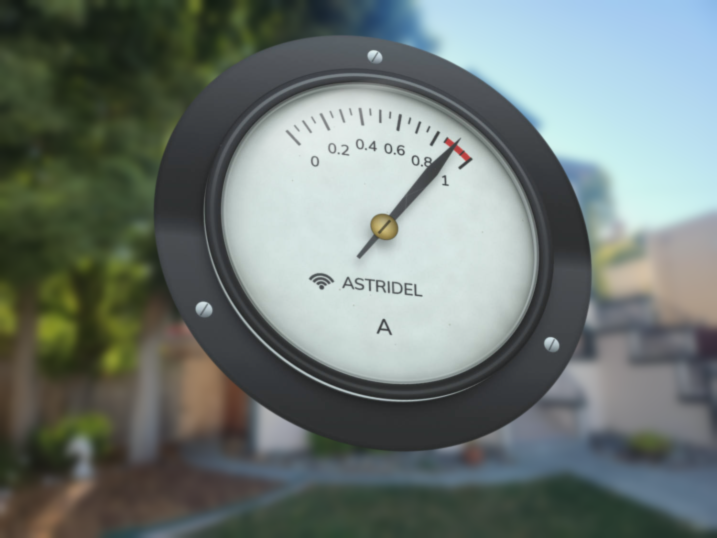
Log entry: A 0.9
